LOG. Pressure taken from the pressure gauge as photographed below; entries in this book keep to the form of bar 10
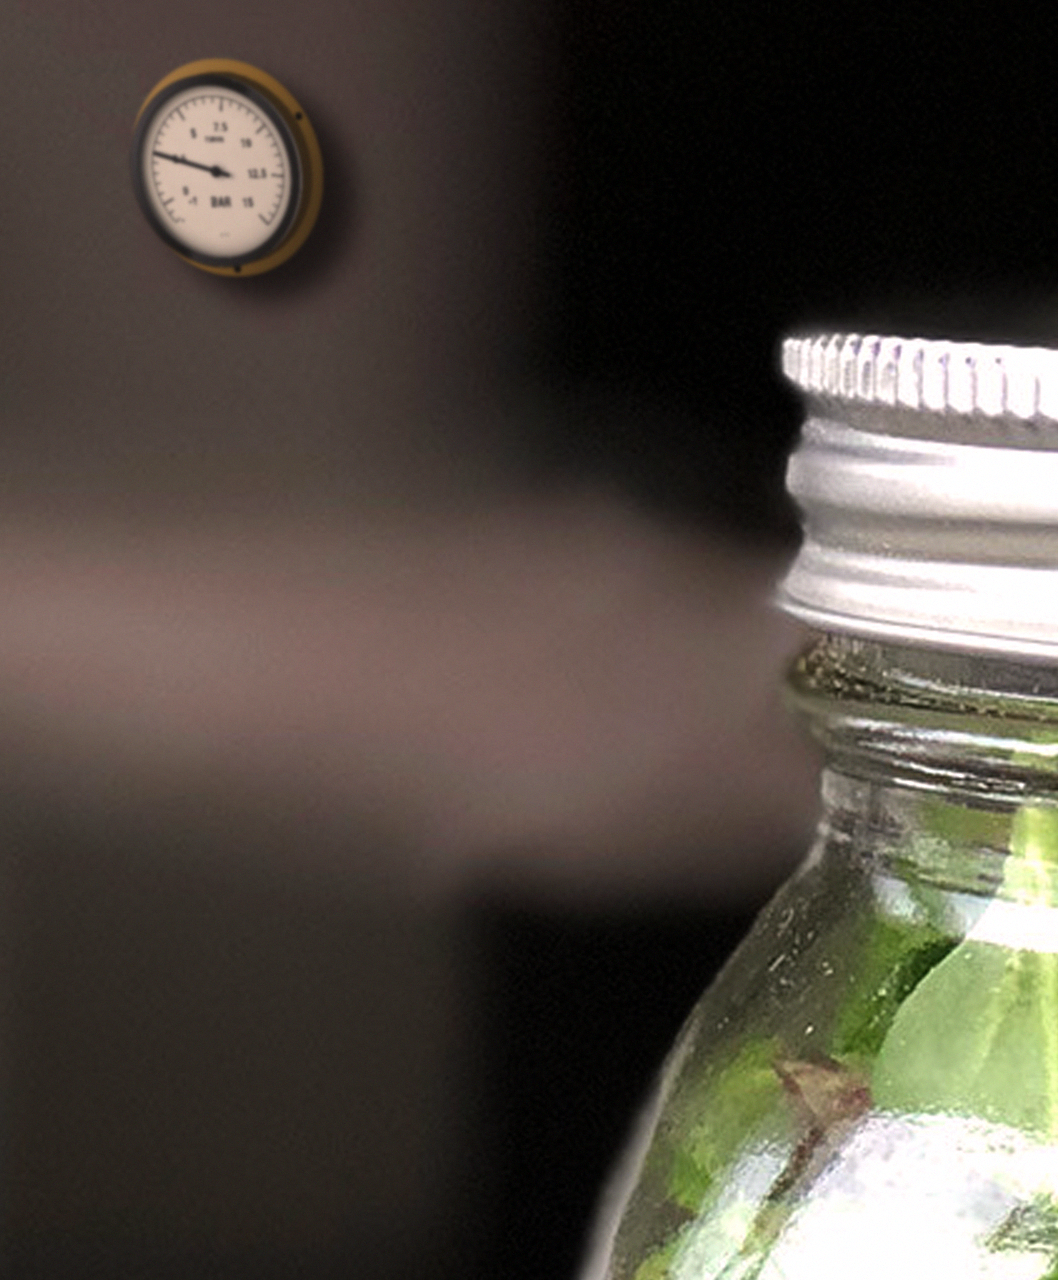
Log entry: bar 2.5
